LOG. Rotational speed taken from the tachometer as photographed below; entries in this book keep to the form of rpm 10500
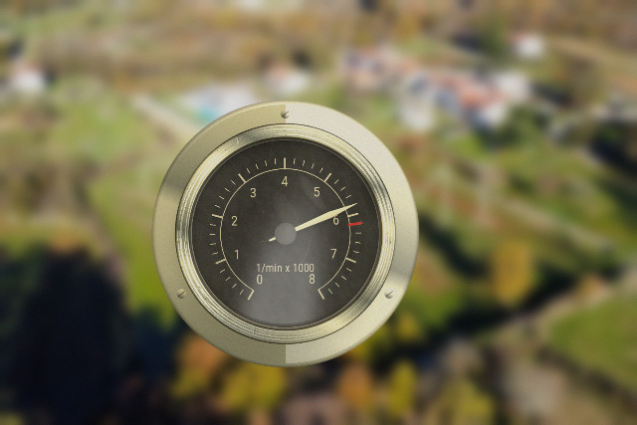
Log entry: rpm 5800
